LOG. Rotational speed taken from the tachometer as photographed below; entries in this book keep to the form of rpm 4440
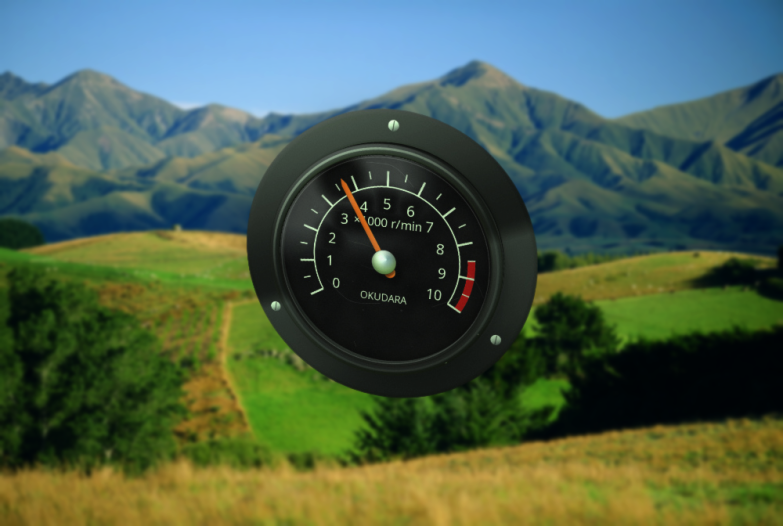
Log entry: rpm 3750
